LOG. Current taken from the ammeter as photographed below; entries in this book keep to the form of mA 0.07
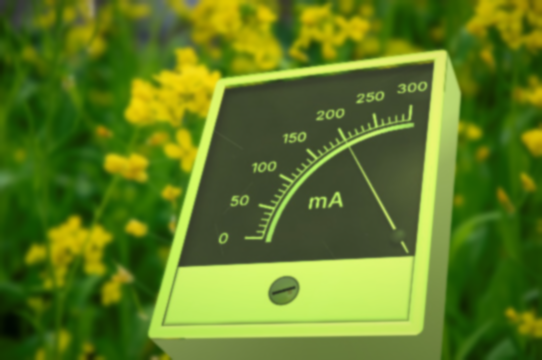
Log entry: mA 200
